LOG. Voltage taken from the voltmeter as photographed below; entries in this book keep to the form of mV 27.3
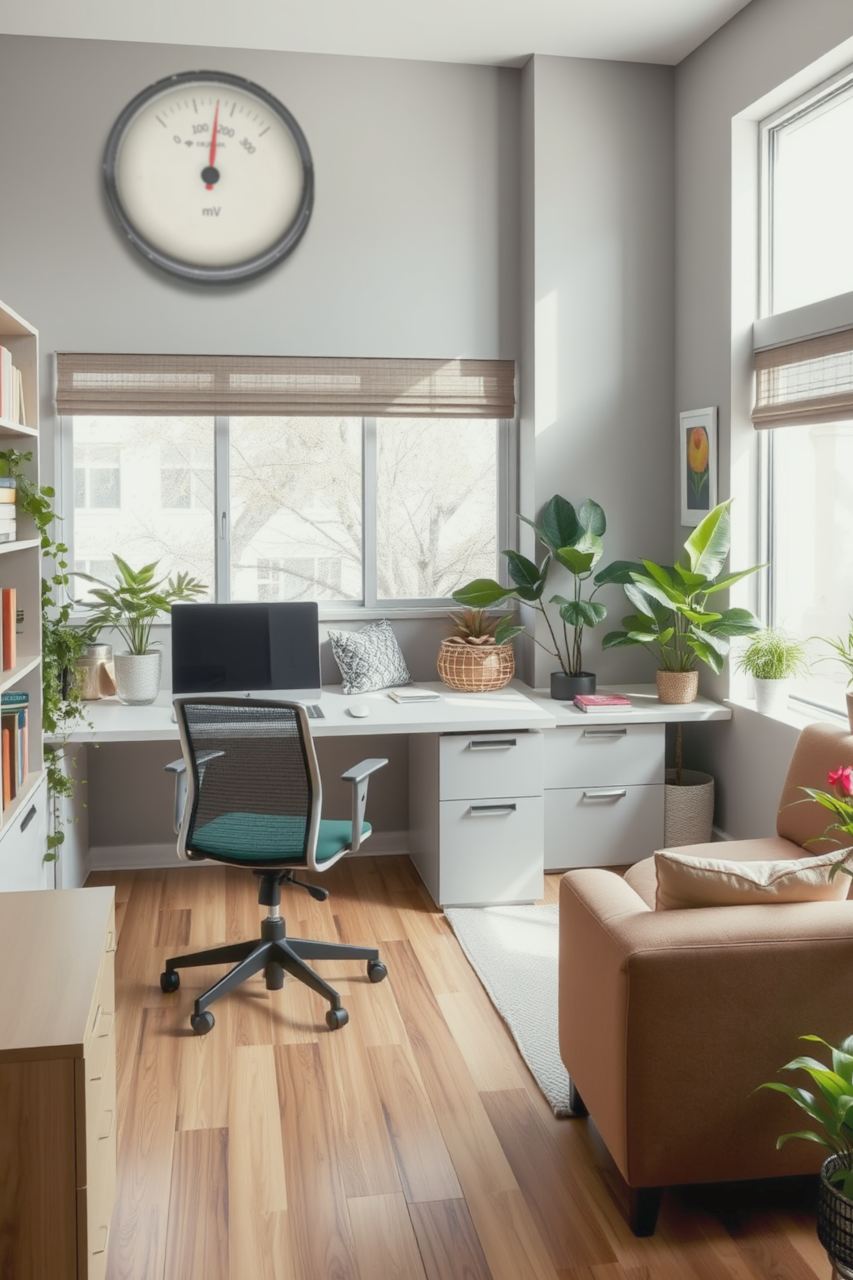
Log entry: mV 160
